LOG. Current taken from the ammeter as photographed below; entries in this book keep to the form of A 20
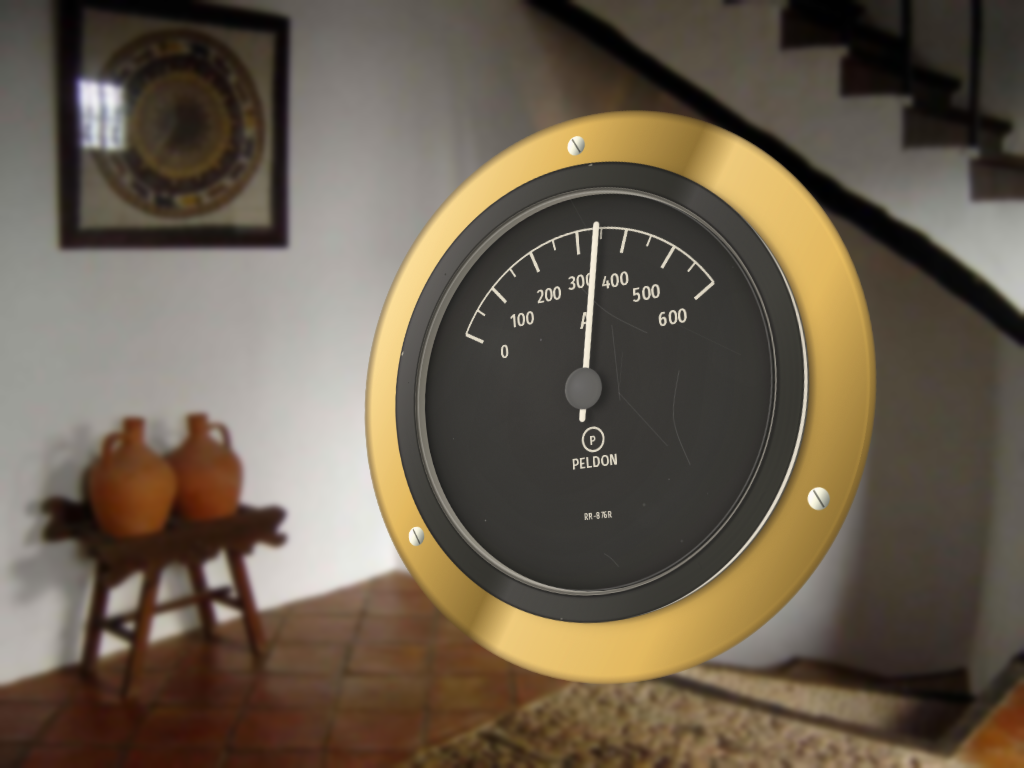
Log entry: A 350
